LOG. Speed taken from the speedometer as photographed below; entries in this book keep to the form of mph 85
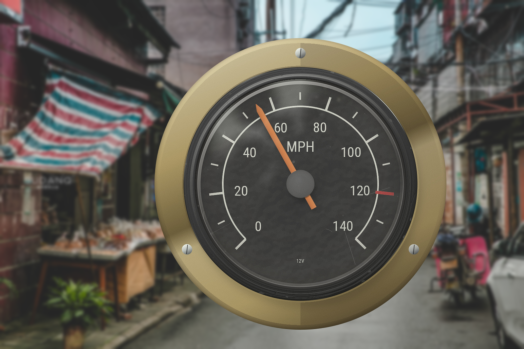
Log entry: mph 55
